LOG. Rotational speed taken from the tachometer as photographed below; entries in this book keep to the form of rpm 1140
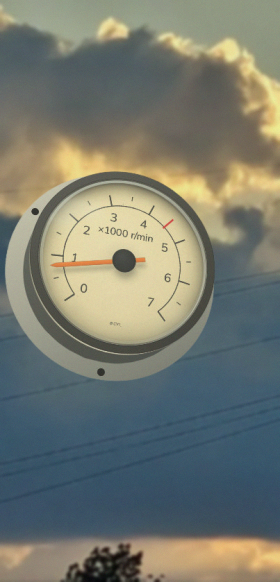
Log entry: rpm 750
